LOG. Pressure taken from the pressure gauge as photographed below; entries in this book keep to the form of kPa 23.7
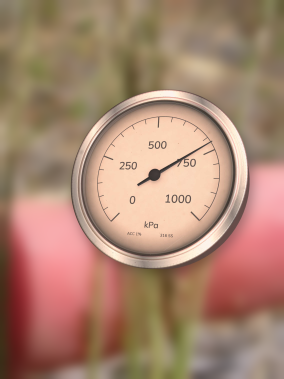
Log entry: kPa 725
